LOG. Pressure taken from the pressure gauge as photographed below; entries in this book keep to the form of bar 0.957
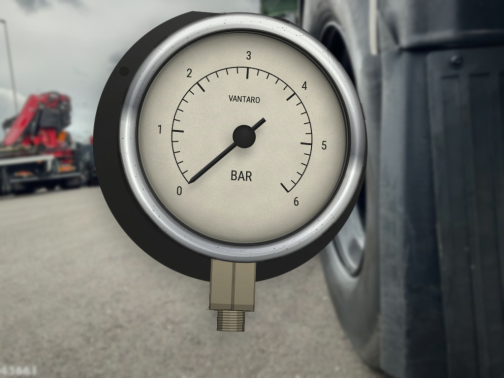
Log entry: bar 0
